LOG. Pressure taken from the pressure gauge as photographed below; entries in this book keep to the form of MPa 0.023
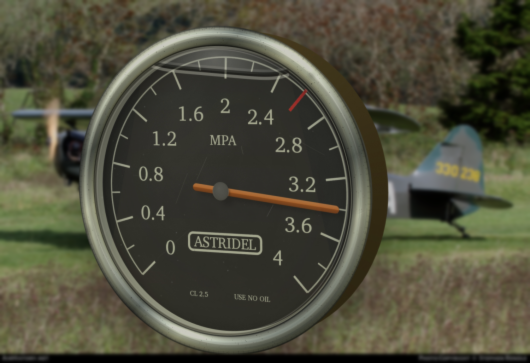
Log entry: MPa 3.4
